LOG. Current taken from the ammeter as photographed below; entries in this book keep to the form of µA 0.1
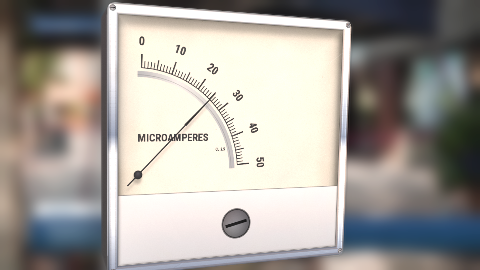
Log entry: µA 25
